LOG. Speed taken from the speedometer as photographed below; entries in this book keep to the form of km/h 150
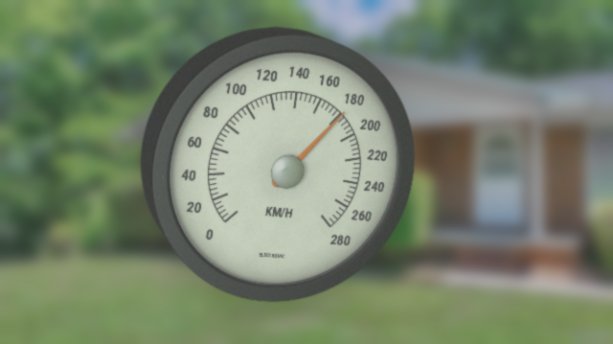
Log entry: km/h 180
